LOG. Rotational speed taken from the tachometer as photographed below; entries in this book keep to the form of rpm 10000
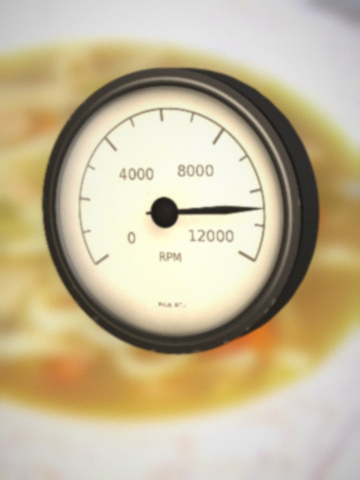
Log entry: rpm 10500
